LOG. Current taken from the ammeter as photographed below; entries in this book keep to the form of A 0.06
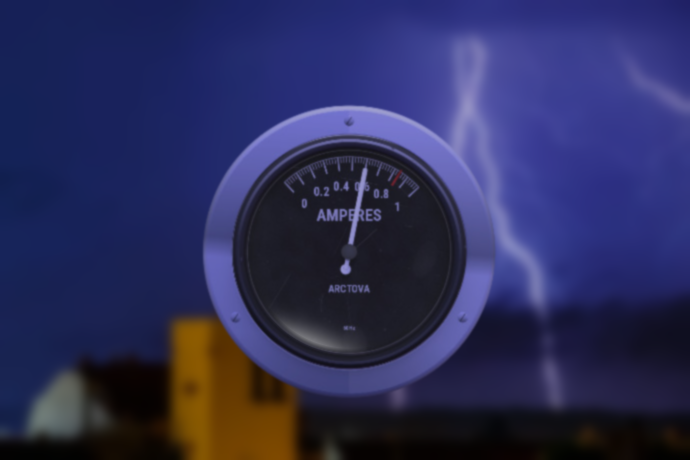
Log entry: A 0.6
